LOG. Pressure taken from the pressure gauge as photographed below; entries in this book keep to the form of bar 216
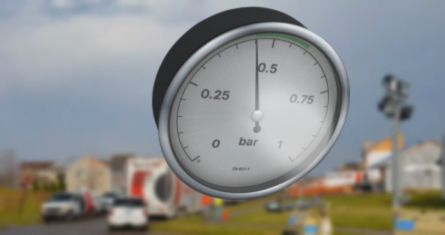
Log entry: bar 0.45
